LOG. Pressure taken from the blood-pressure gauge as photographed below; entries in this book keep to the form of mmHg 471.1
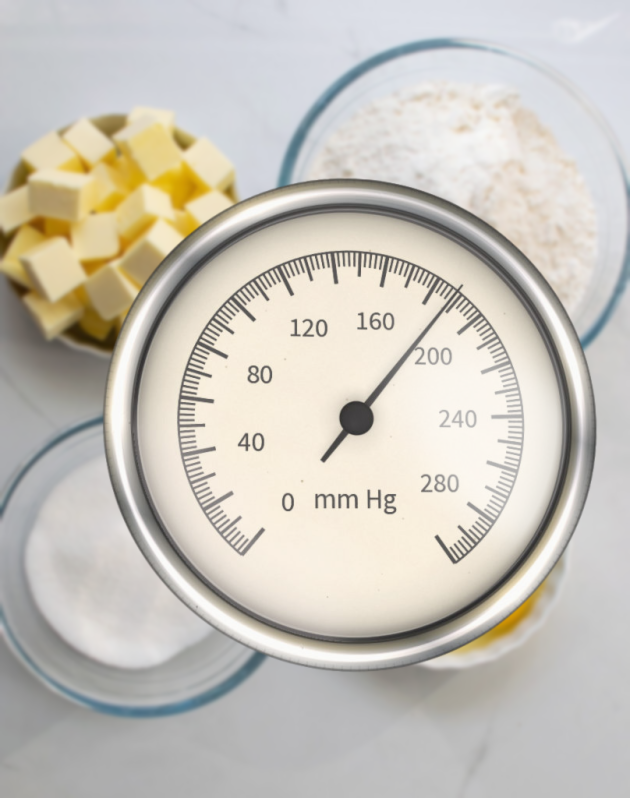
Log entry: mmHg 188
